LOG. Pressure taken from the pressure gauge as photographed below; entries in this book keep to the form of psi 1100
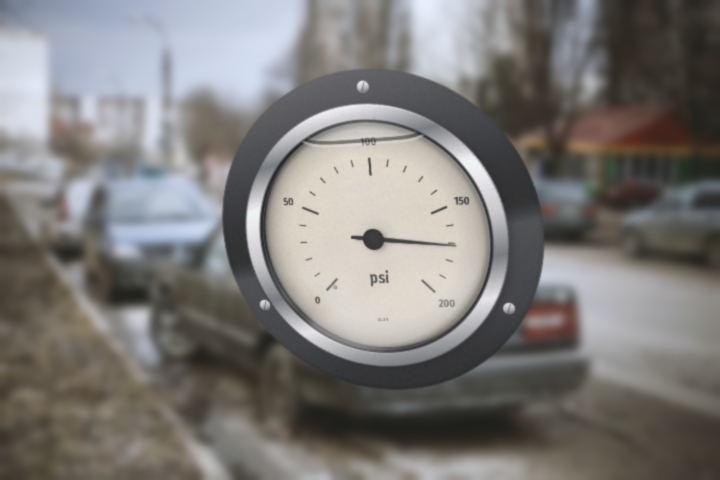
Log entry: psi 170
